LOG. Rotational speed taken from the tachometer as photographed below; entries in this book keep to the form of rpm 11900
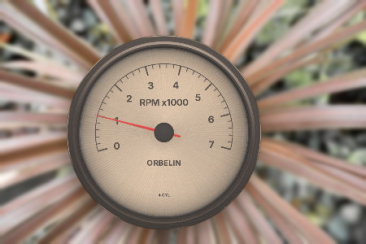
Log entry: rpm 1000
